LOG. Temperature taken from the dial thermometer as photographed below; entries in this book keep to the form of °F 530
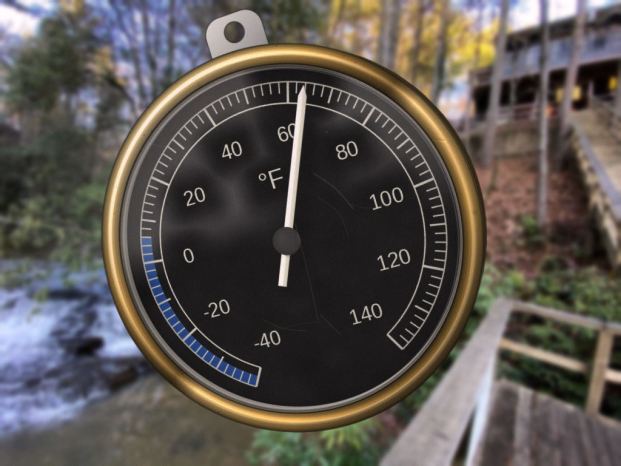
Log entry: °F 64
